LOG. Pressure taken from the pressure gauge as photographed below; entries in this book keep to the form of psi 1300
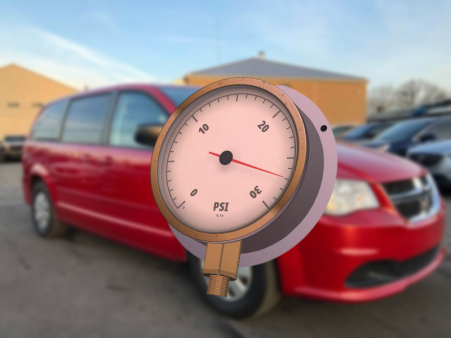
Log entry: psi 27
